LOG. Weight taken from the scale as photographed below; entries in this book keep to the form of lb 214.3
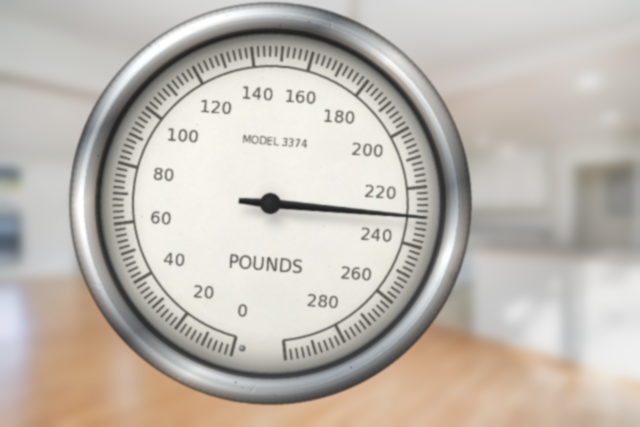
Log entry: lb 230
